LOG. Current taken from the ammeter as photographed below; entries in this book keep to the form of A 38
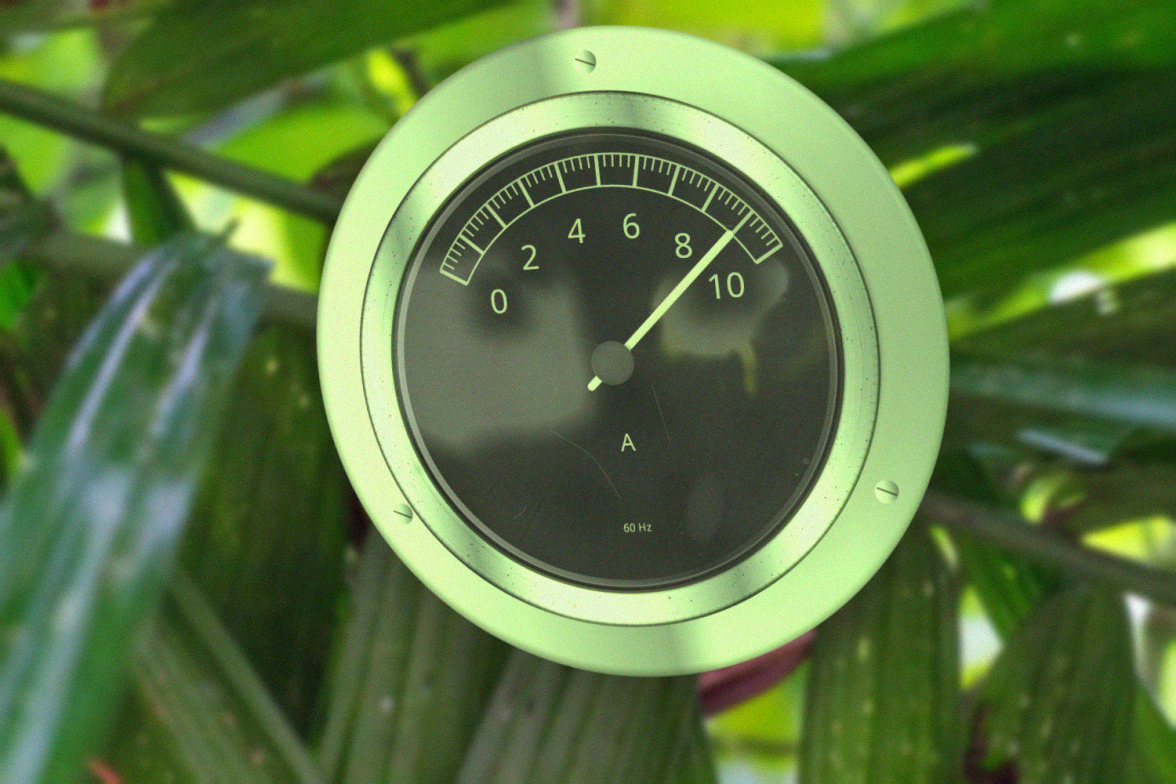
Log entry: A 9
